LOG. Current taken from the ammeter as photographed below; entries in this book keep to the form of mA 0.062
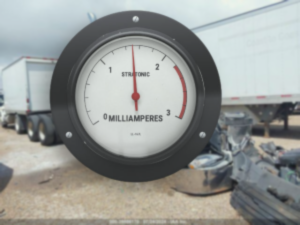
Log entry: mA 1.5
